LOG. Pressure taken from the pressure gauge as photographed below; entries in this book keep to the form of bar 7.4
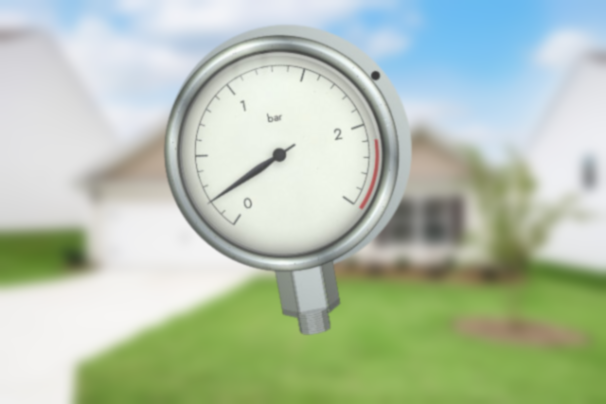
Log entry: bar 0.2
